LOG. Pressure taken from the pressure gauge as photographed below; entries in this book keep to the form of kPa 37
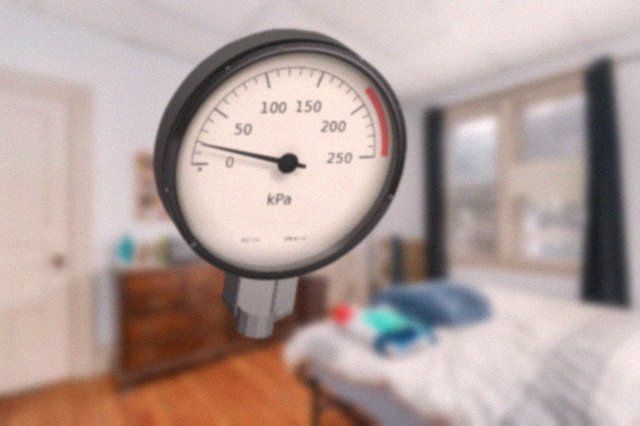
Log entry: kPa 20
